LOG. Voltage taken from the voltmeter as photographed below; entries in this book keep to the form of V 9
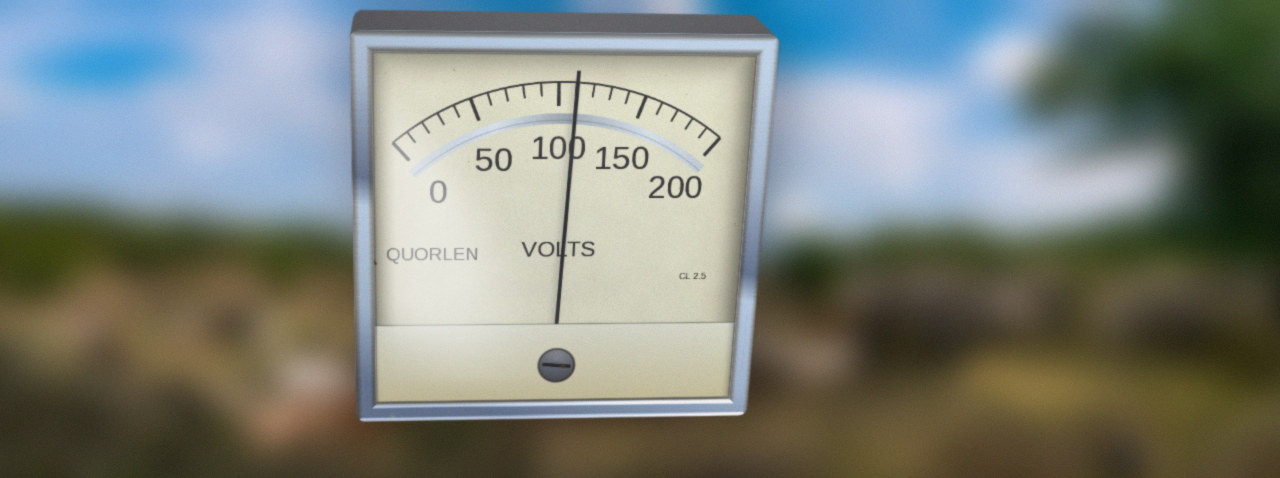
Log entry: V 110
